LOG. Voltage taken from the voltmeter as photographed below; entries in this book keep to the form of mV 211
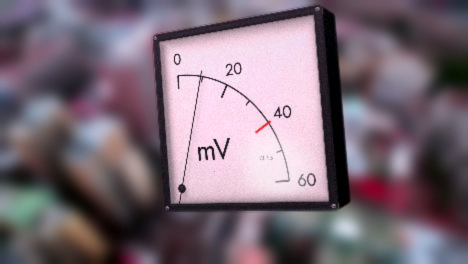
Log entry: mV 10
